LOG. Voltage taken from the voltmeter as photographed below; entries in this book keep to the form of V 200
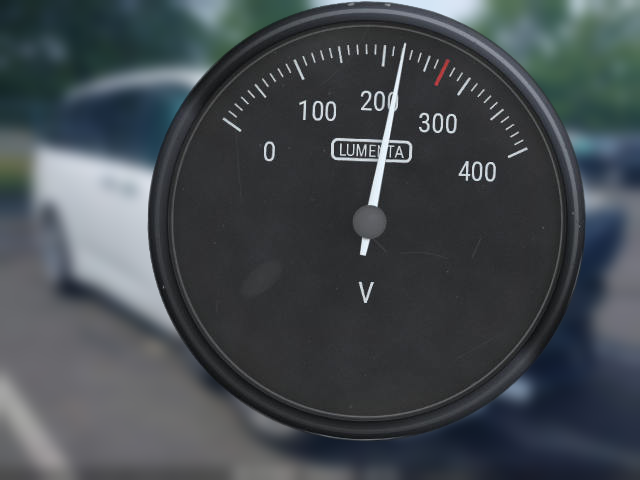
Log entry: V 220
